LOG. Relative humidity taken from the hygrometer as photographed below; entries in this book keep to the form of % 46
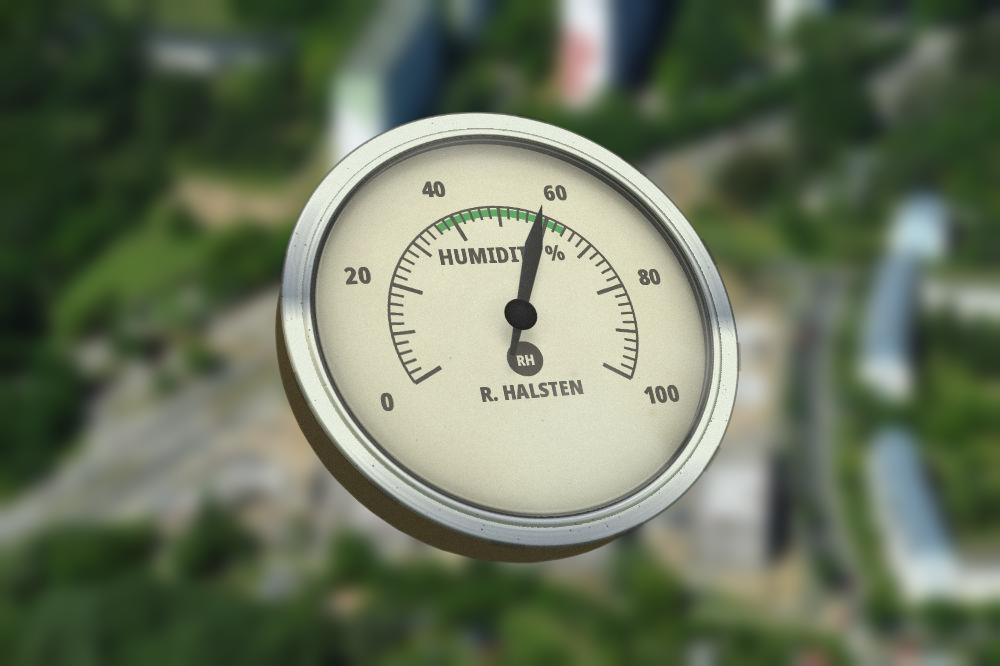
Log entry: % 58
